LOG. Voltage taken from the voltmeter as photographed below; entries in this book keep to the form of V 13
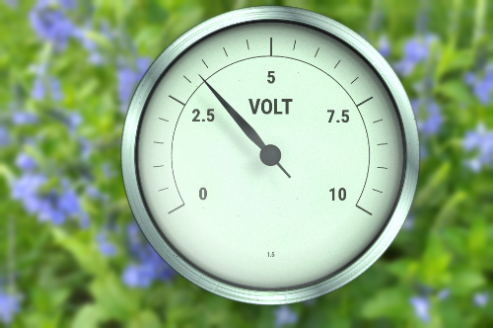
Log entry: V 3.25
